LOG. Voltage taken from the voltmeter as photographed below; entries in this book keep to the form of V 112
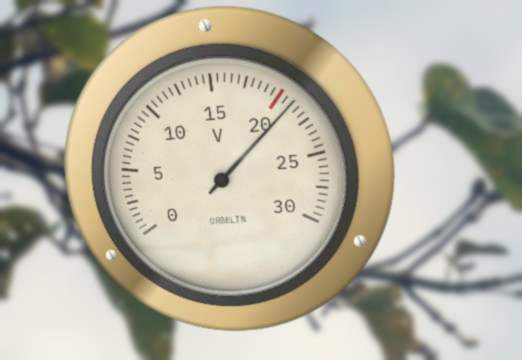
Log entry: V 21
